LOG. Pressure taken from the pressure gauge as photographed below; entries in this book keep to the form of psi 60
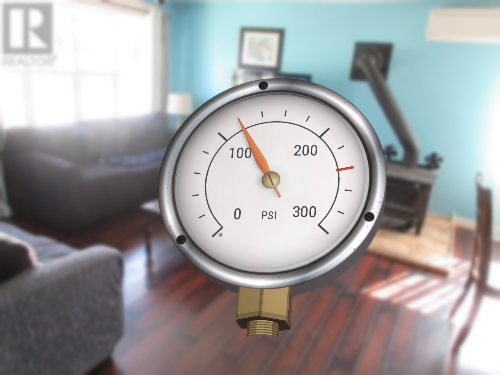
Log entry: psi 120
